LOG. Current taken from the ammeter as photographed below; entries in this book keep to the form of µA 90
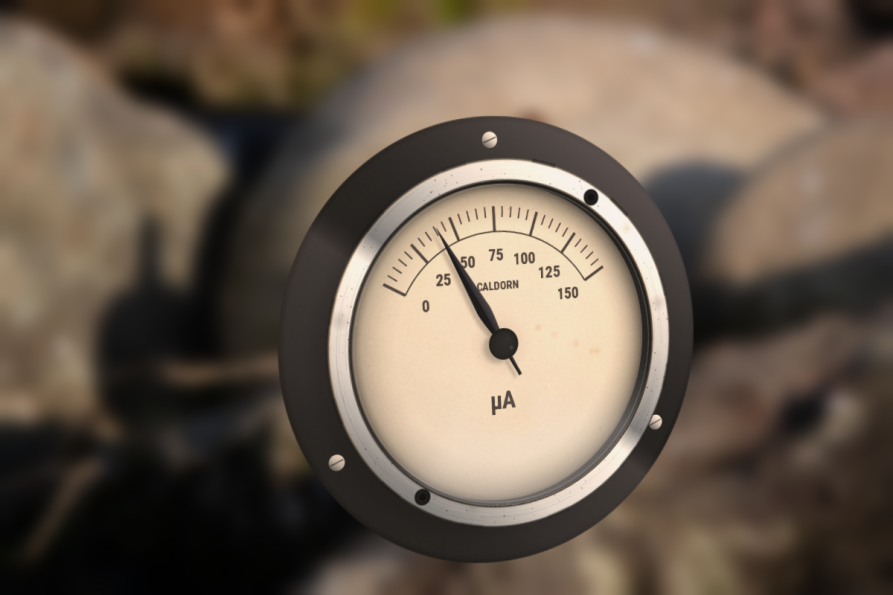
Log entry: µA 40
